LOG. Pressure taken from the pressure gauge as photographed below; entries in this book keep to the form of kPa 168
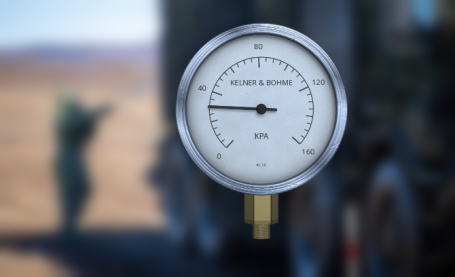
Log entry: kPa 30
